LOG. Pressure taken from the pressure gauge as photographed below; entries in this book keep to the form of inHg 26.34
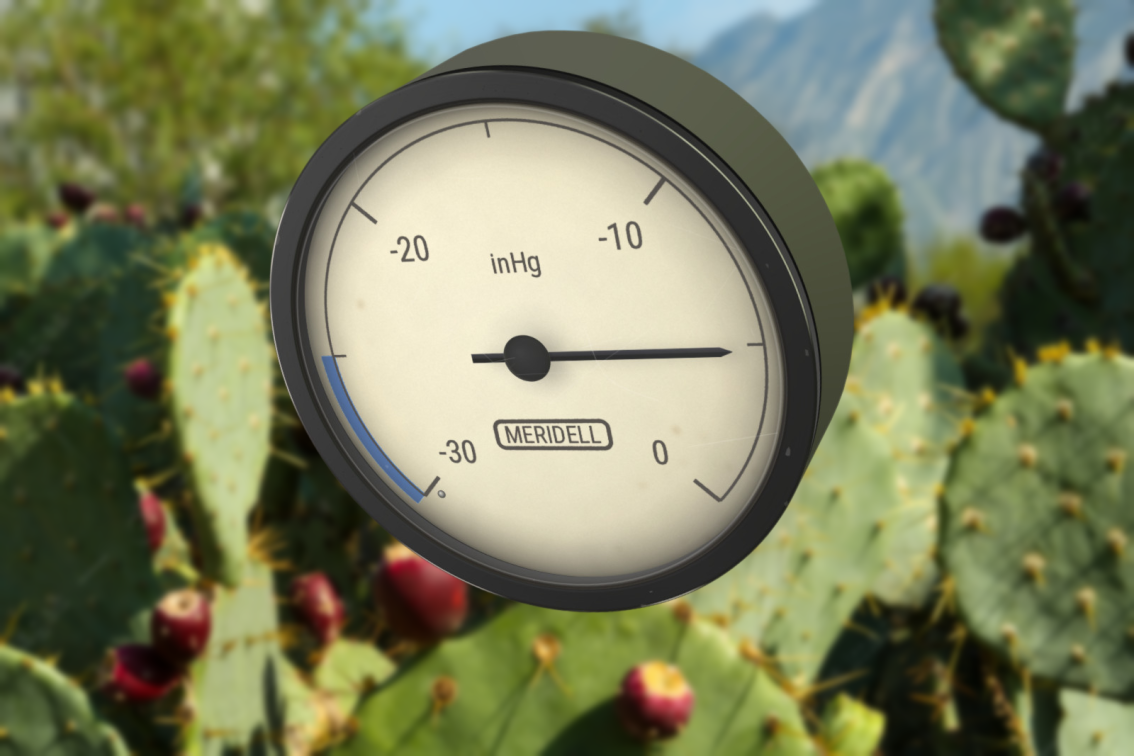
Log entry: inHg -5
